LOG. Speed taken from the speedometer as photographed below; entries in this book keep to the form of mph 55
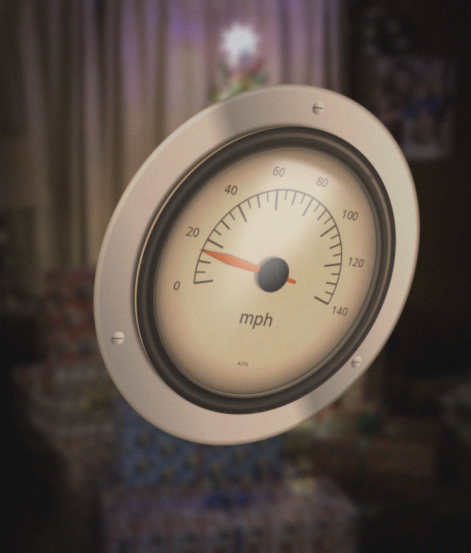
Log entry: mph 15
